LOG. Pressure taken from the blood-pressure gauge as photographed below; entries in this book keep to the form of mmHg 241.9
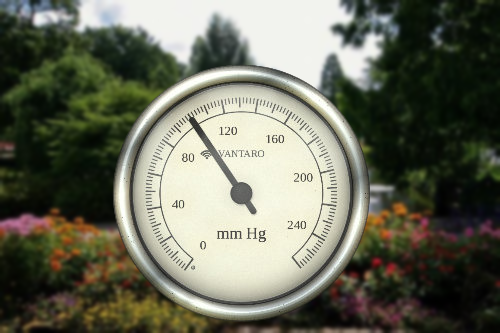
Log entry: mmHg 100
